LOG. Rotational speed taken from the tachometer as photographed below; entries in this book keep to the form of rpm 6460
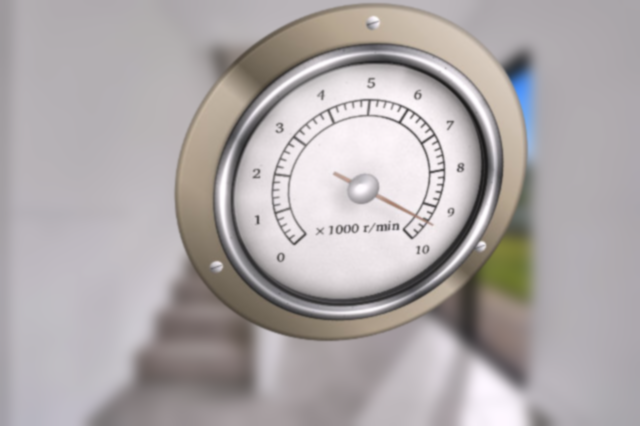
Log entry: rpm 9400
